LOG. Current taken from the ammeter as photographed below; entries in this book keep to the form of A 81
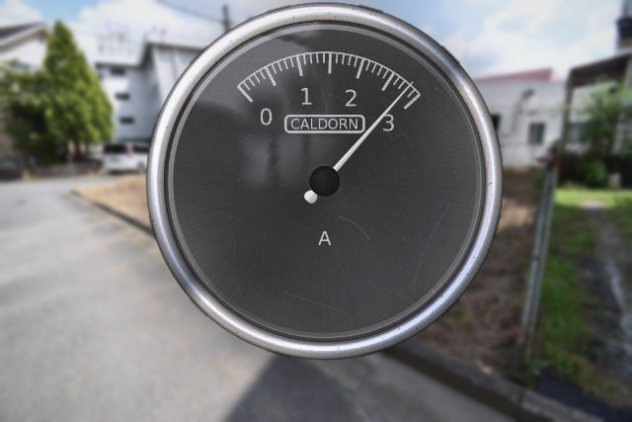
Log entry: A 2.8
